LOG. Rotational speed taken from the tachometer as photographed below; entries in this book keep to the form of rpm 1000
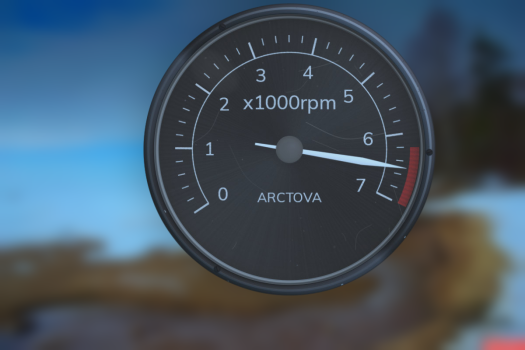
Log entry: rpm 6500
